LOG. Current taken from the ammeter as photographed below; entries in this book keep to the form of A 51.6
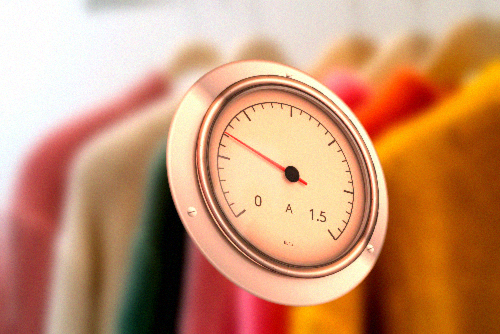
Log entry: A 0.35
